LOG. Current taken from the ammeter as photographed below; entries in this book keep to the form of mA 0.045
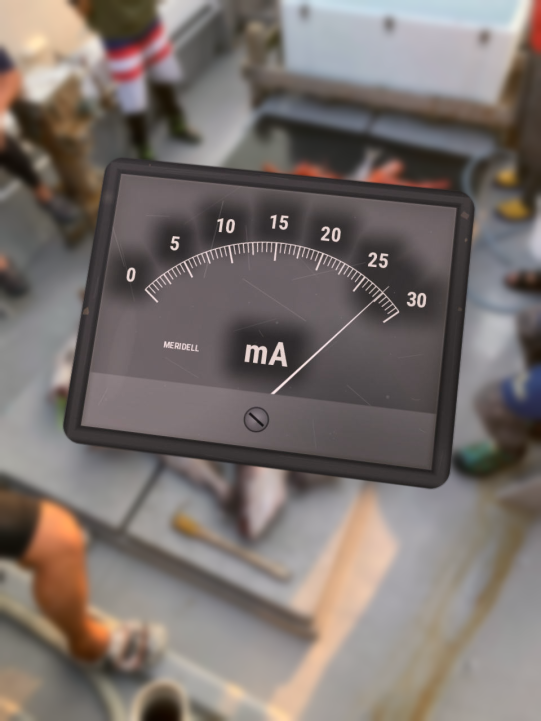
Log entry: mA 27.5
